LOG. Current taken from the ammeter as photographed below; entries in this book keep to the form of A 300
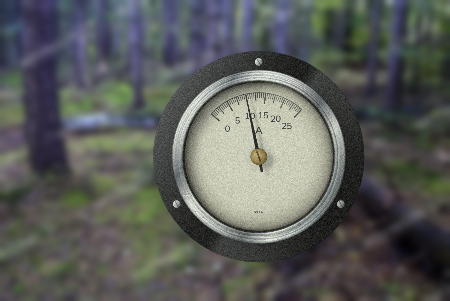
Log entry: A 10
